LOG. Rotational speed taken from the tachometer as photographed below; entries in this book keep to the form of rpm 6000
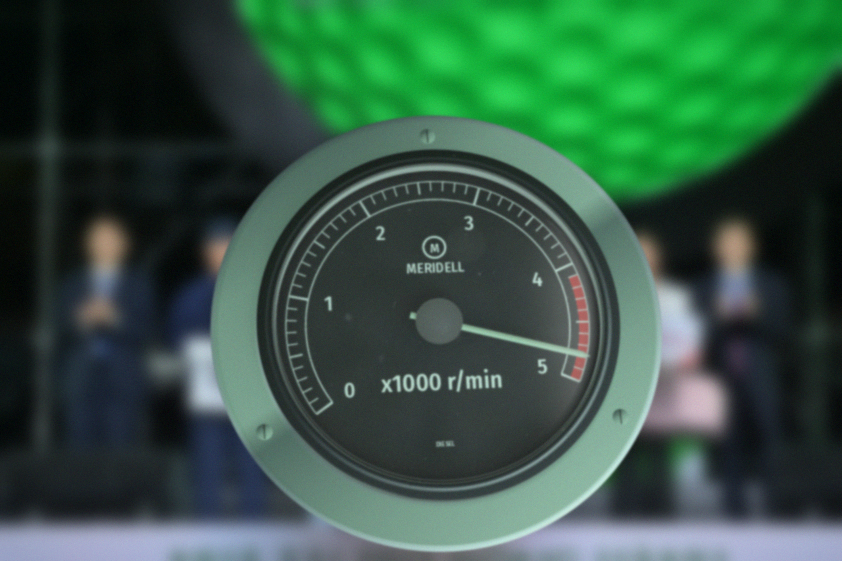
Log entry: rpm 4800
